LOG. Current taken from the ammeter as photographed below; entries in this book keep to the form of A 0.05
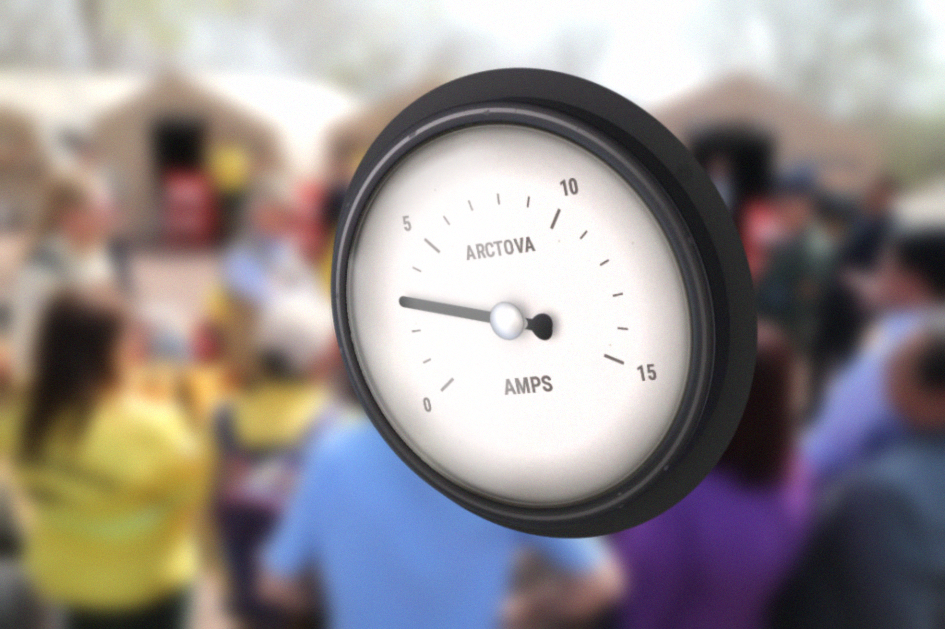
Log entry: A 3
